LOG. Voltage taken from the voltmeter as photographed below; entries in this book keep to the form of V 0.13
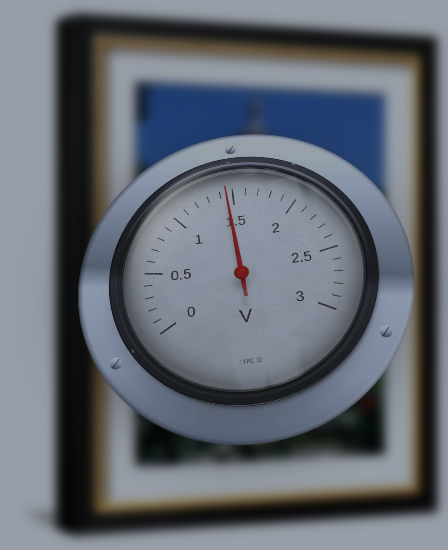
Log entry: V 1.45
